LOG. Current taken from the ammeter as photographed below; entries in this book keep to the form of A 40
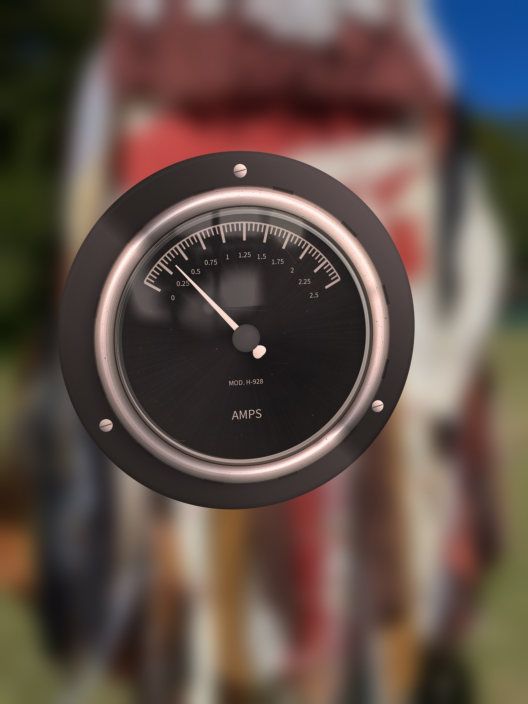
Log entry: A 0.35
